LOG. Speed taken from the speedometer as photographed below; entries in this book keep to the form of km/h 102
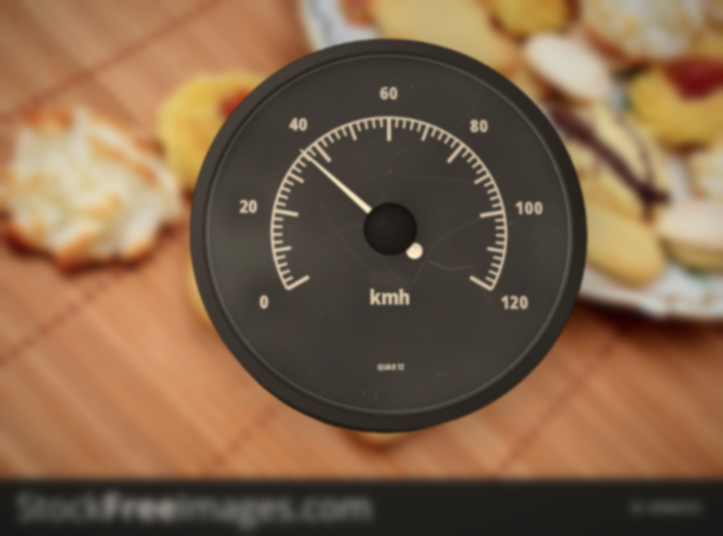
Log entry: km/h 36
